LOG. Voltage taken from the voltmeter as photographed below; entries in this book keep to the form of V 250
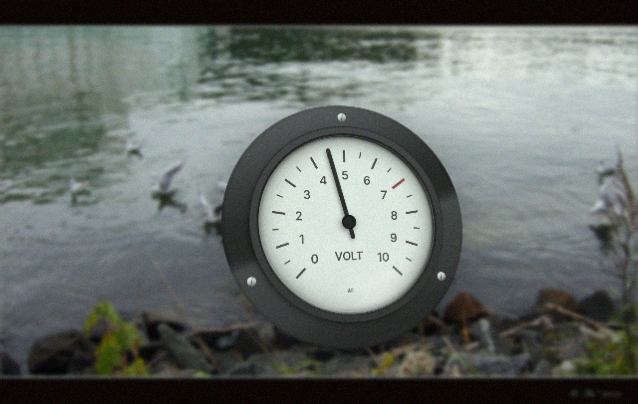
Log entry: V 4.5
